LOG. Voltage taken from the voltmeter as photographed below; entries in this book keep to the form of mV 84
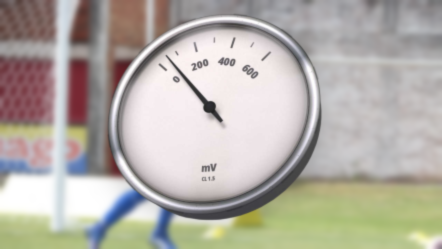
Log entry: mV 50
